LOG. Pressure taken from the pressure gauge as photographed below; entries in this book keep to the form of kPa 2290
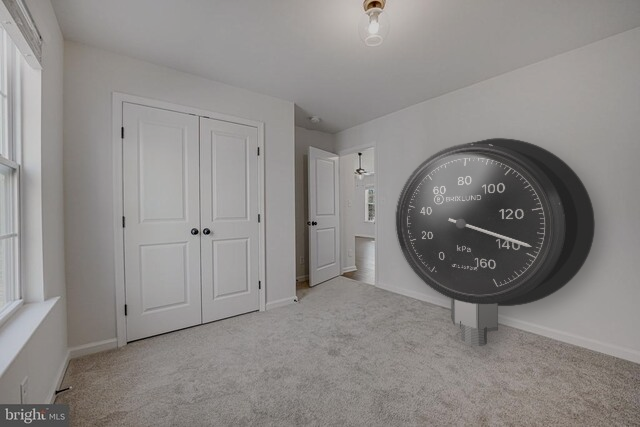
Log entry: kPa 136
